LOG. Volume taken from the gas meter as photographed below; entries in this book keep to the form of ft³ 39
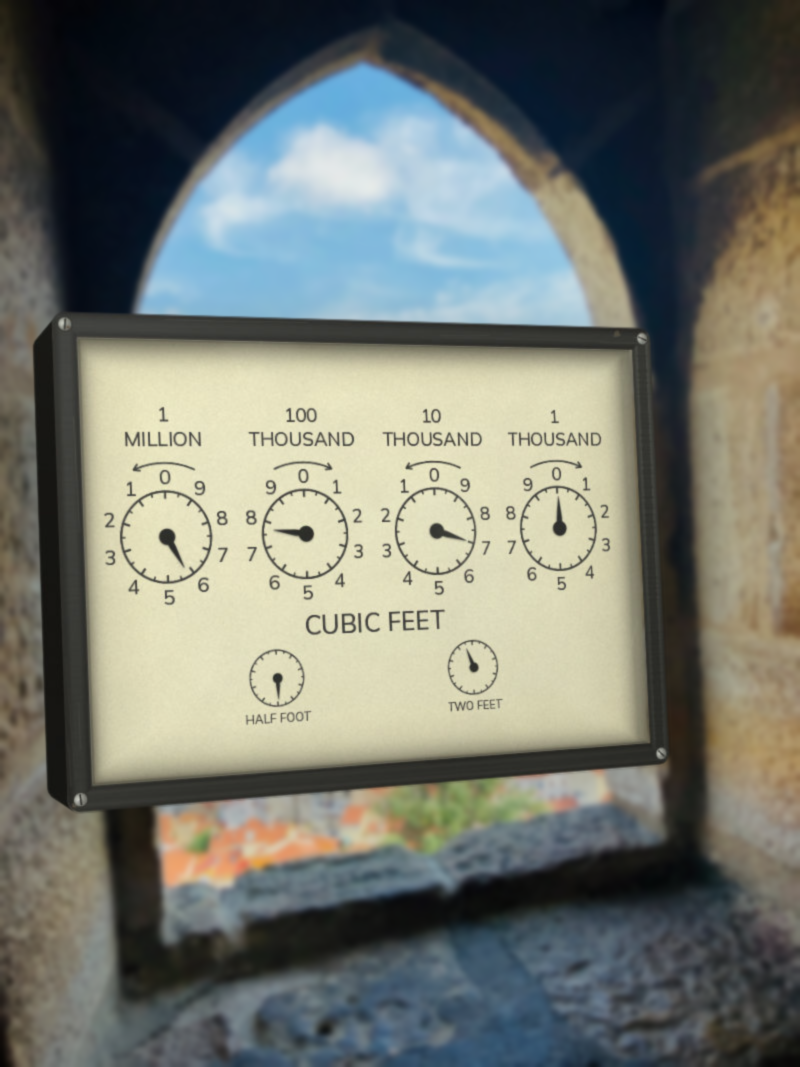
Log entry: ft³ 577000
